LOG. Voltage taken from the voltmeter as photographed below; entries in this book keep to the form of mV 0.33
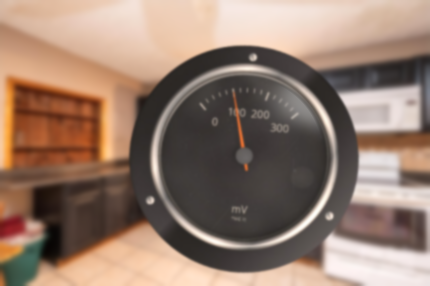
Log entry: mV 100
